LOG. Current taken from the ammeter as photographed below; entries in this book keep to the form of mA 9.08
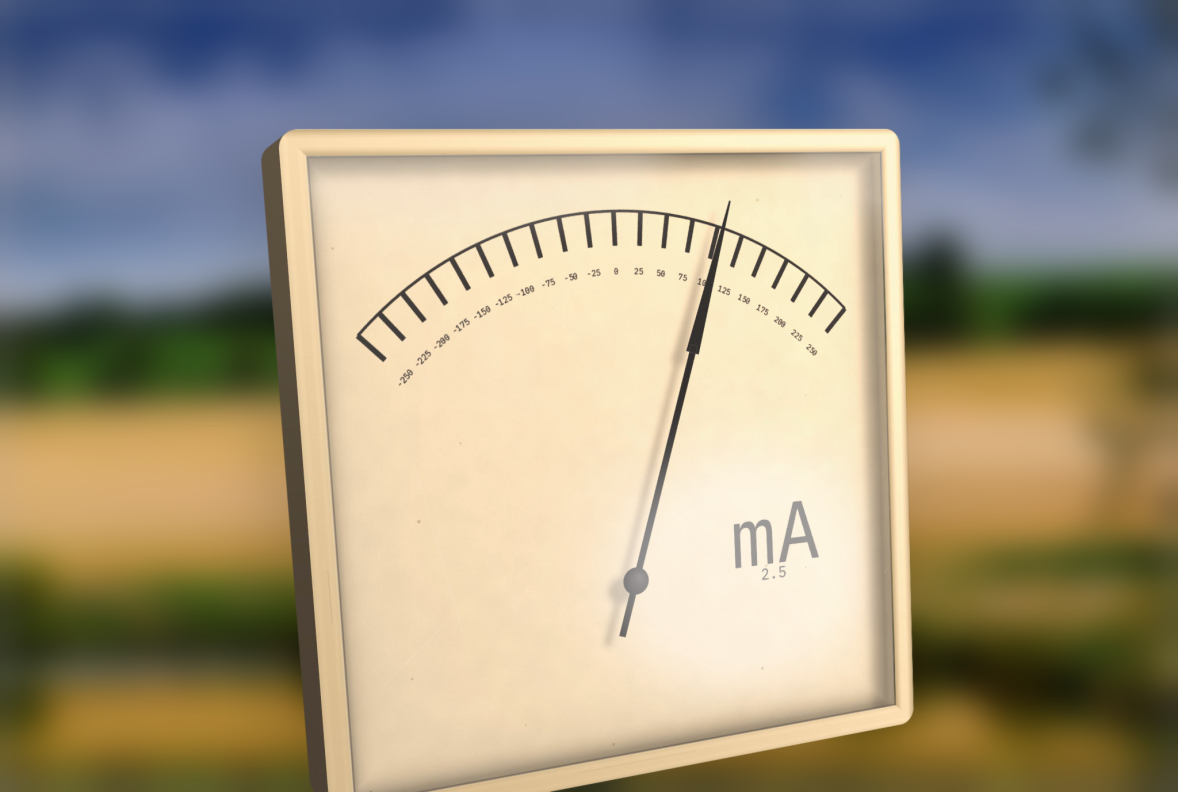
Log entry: mA 100
